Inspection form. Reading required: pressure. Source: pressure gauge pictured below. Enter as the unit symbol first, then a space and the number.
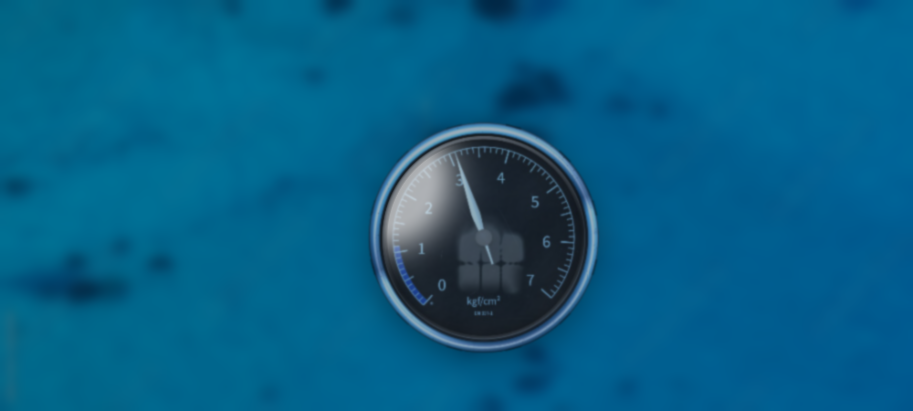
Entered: kg/cm² 3.1
